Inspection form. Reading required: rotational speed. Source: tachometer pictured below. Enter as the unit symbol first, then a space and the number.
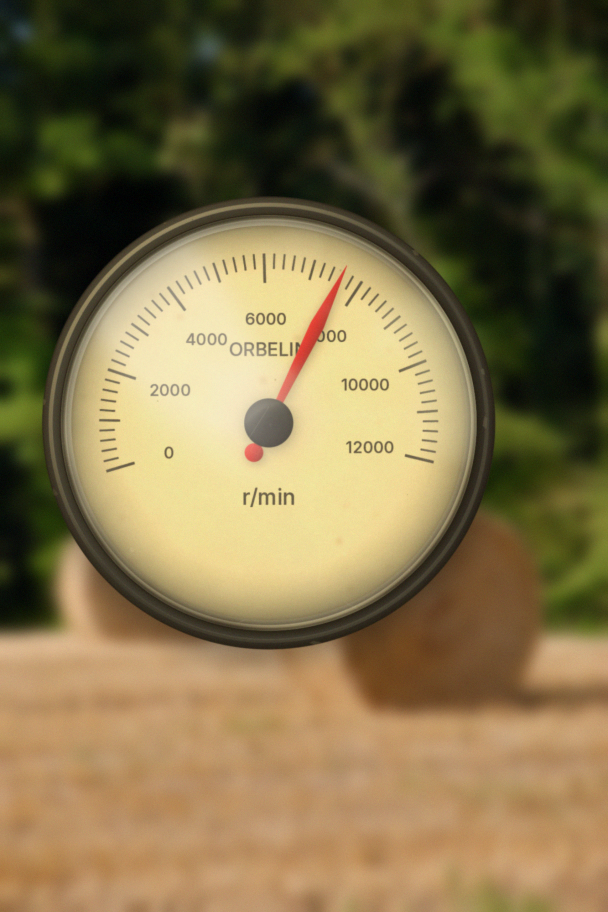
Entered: rpm 7600
